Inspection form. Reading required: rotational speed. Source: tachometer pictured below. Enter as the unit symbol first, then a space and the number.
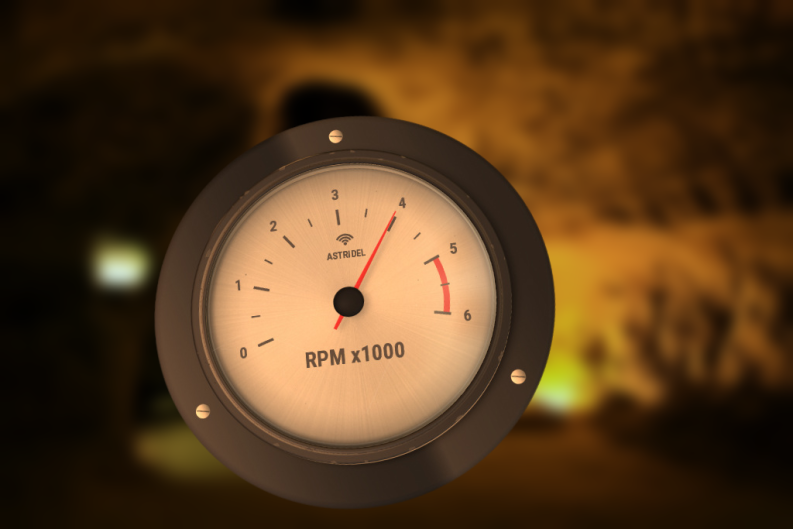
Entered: rpm 4000
